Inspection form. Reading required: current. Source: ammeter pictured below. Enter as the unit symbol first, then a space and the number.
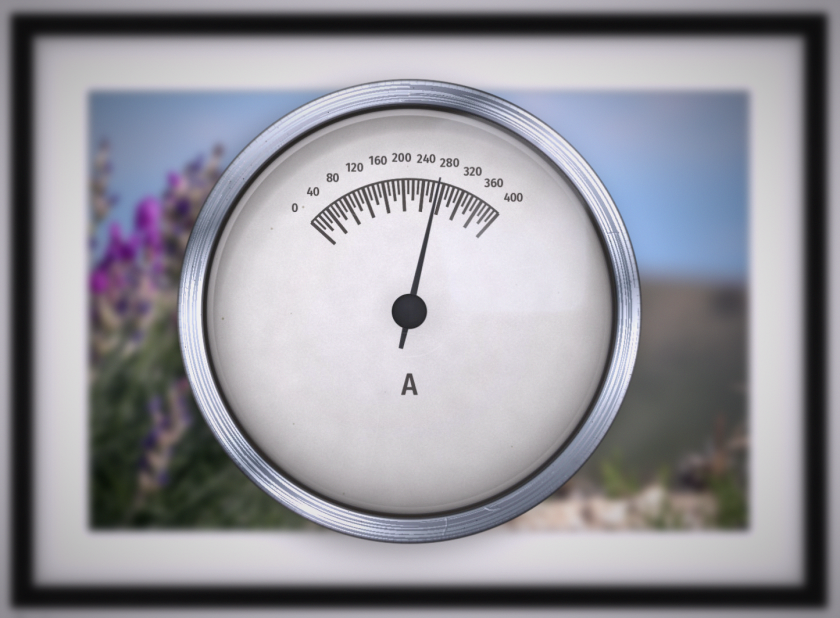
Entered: A 270
